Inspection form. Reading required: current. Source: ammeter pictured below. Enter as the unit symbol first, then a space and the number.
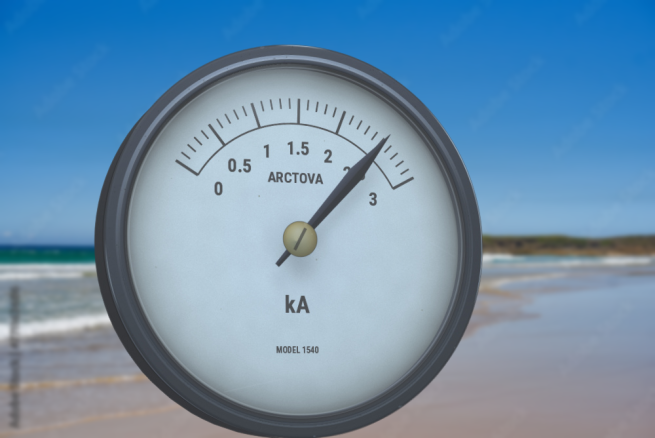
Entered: kA 2.5
